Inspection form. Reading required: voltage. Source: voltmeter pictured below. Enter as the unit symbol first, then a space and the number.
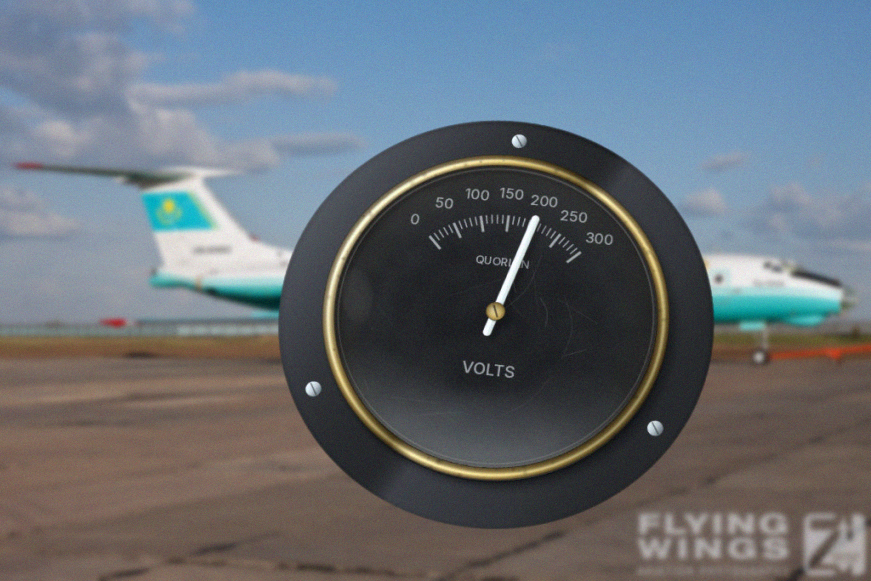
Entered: V 200
